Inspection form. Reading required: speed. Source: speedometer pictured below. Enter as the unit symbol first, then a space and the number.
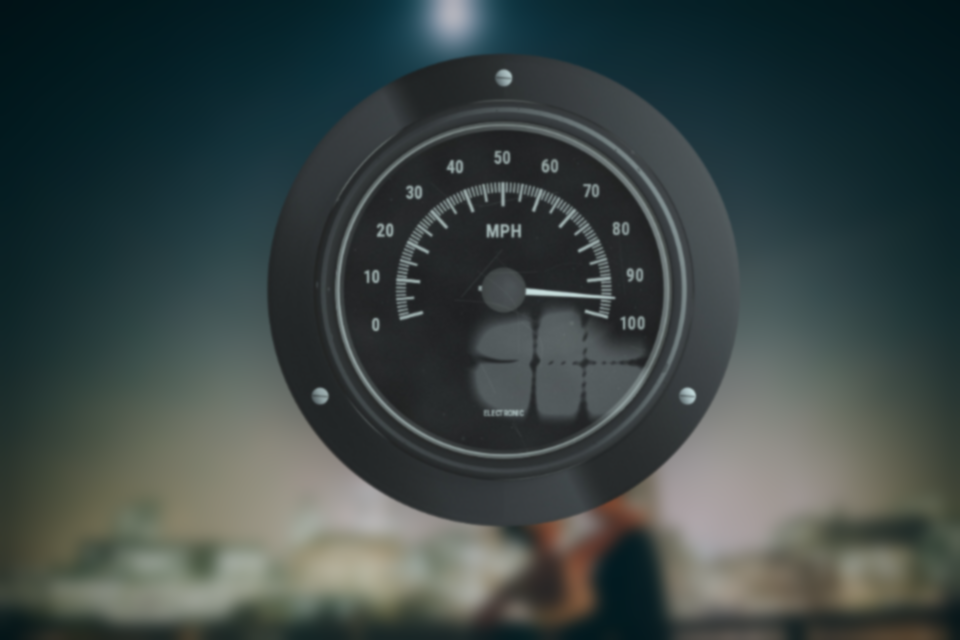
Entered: mph 95
